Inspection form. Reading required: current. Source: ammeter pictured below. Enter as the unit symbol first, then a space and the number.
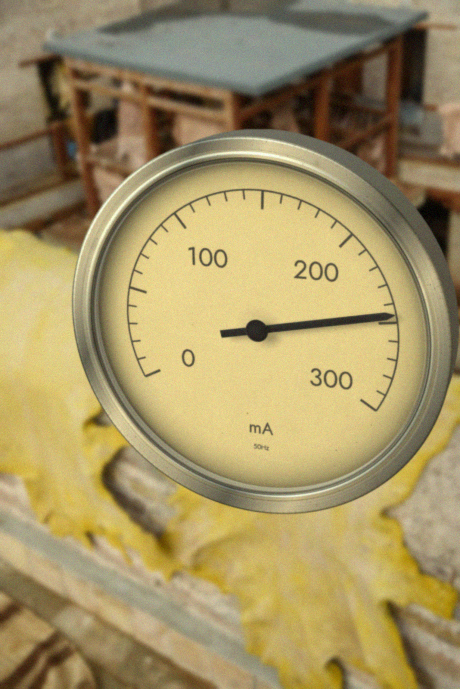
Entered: mA 245
